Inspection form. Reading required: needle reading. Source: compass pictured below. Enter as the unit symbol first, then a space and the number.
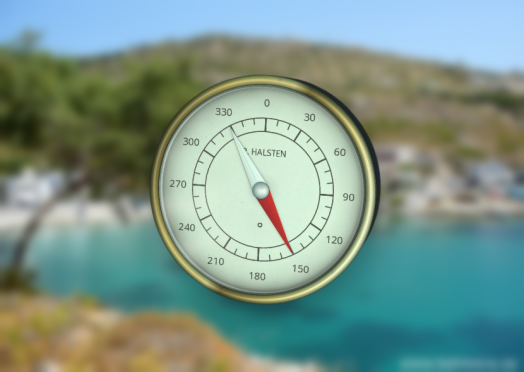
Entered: ° 150
